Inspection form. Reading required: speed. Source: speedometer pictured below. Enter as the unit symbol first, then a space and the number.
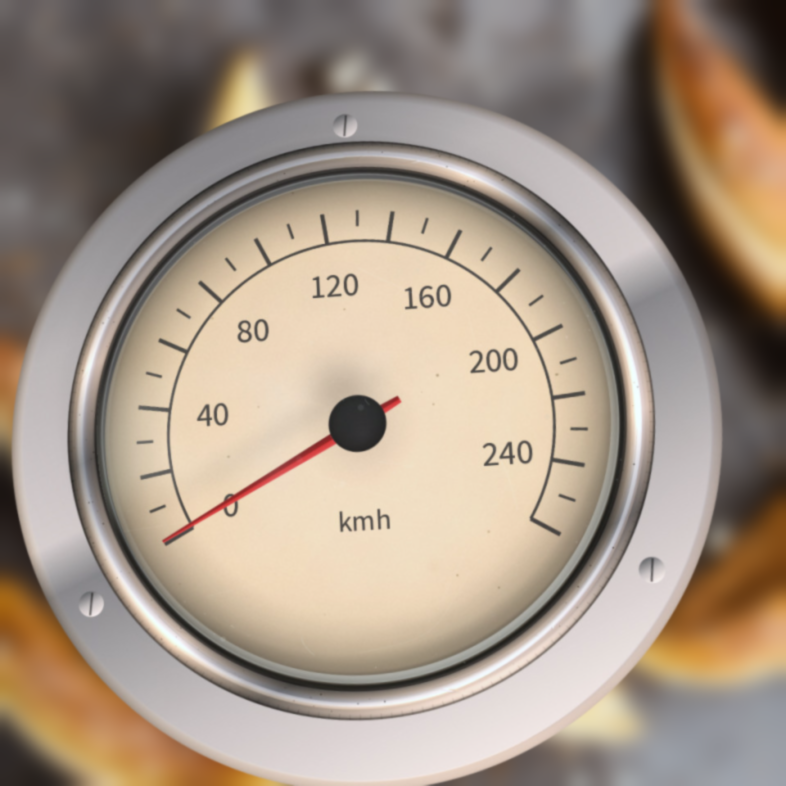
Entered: km/h 0
